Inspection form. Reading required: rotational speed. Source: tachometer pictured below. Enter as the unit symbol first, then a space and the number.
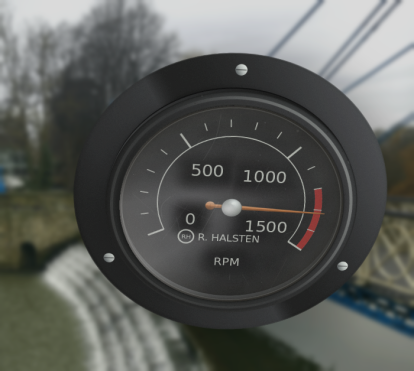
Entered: rpm 1300
